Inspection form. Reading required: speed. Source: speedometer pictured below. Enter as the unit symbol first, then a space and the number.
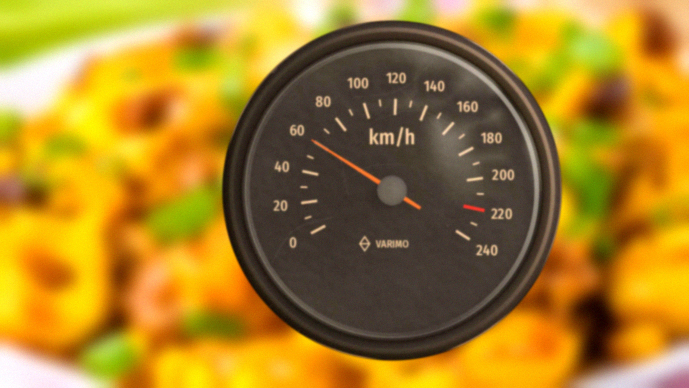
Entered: km/h 60
